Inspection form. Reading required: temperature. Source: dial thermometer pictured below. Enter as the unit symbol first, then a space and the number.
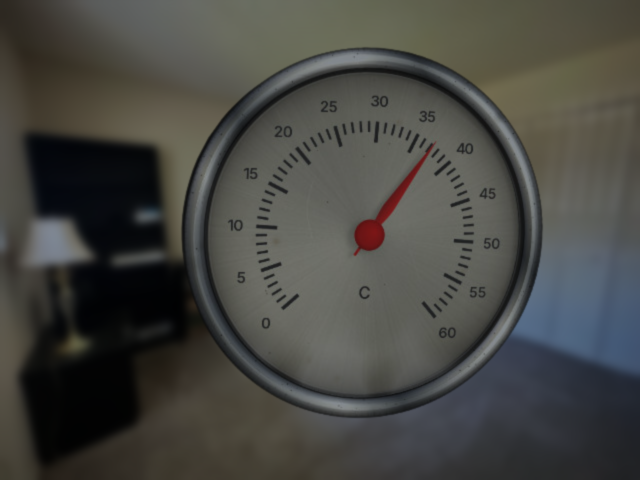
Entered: °C 37
